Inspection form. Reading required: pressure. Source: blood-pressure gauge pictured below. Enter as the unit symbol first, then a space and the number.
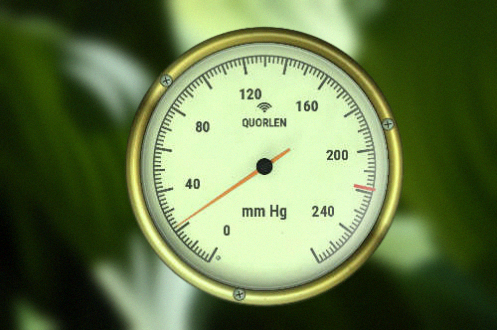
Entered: mmHg 22
